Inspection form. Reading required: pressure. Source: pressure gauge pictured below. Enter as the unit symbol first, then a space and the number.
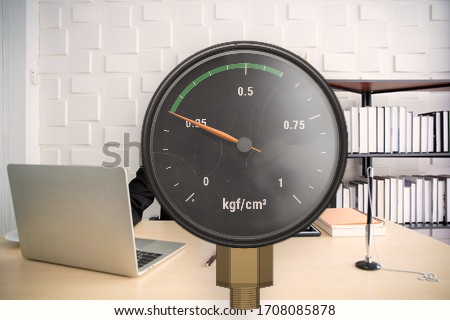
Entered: kg/cm² 0.25
